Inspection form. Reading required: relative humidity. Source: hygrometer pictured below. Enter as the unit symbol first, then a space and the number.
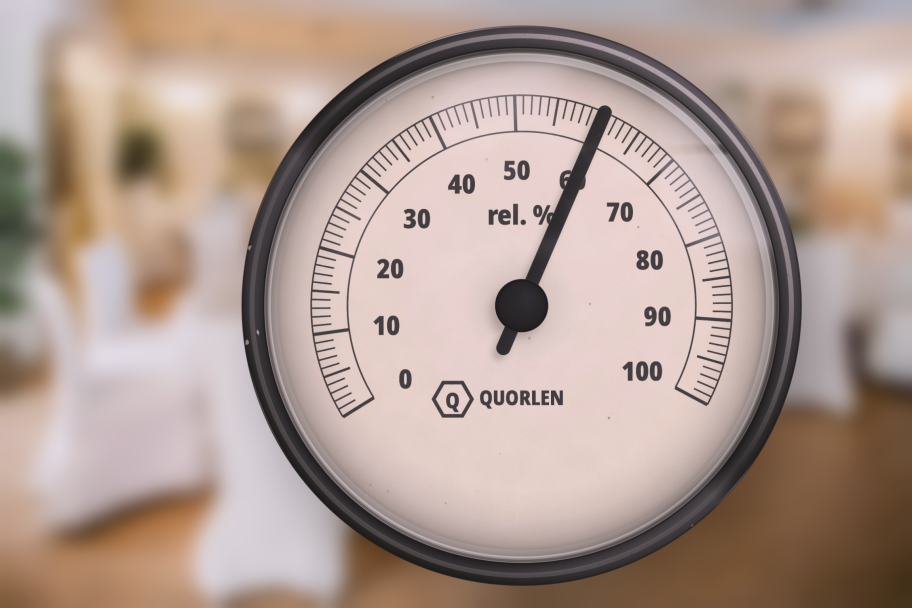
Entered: % 60.5
